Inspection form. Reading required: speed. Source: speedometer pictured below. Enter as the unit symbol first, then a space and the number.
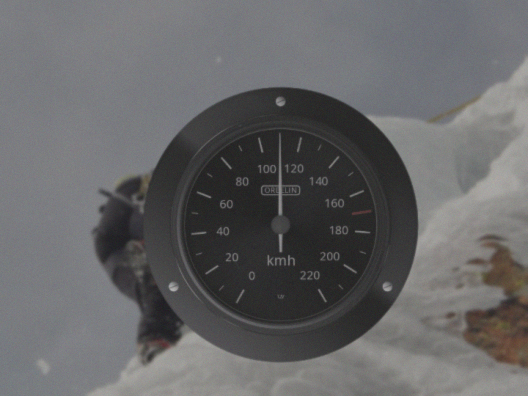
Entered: km/h 110
